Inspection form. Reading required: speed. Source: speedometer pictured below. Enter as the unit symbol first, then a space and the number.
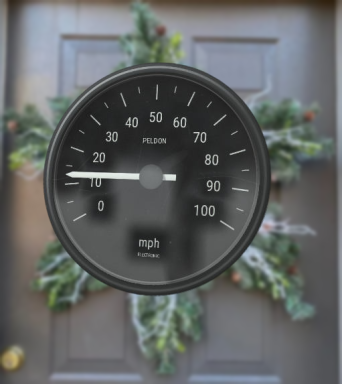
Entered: mph 12.5
